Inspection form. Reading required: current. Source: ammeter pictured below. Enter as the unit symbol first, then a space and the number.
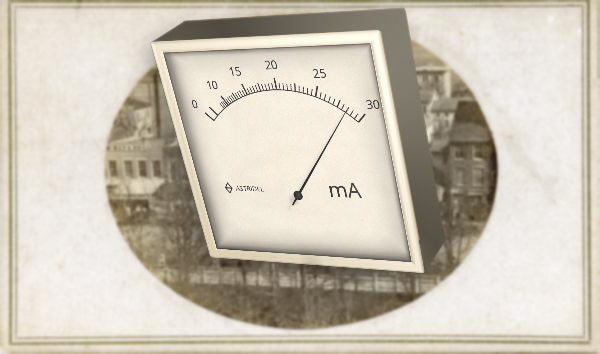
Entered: mA 28.5
